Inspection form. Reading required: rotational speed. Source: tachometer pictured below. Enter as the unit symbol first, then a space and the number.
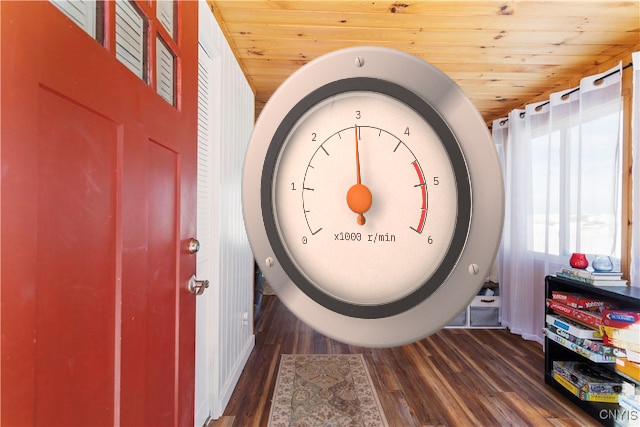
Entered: rpm 3000
